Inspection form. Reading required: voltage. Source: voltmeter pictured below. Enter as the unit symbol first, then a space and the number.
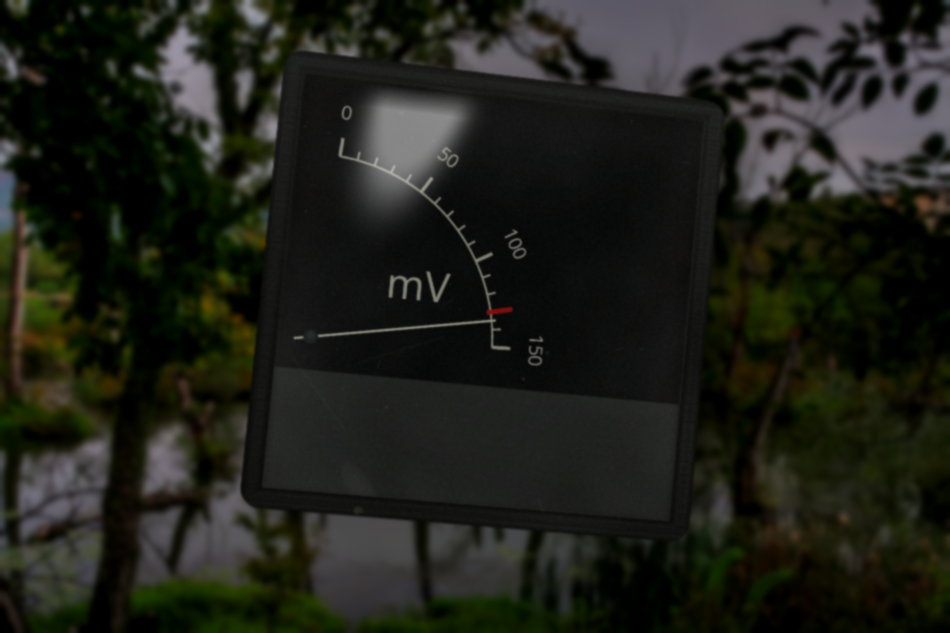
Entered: mV 135
